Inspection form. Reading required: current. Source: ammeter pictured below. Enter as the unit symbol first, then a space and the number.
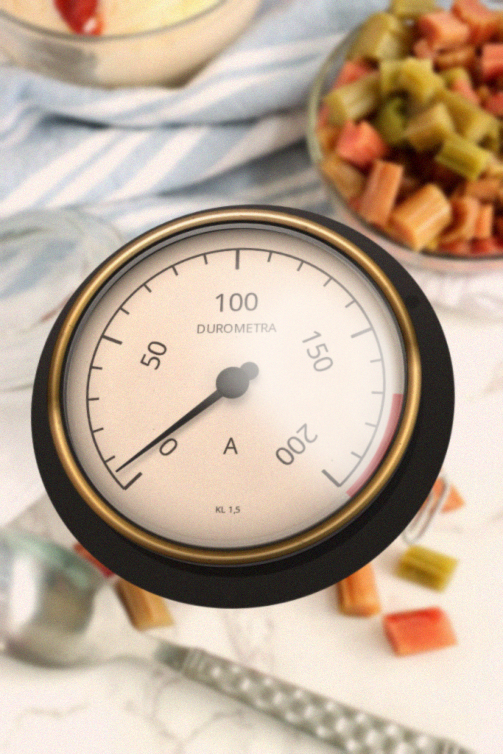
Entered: A 5
